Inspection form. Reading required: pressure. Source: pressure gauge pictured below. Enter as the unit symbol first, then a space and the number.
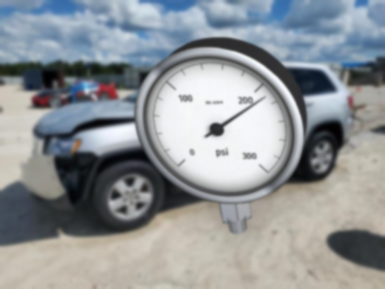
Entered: psi 210
